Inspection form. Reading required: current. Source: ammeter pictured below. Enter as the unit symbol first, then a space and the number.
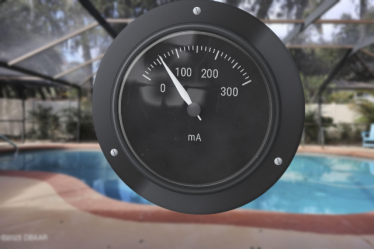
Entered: mA 60
